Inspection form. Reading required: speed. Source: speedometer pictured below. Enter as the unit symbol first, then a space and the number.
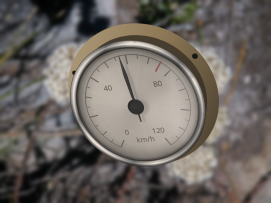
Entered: km/h 57.5
